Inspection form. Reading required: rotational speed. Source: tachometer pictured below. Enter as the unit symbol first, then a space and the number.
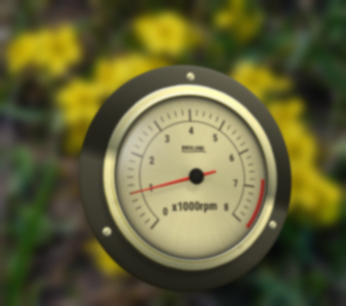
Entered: rpm 1000
